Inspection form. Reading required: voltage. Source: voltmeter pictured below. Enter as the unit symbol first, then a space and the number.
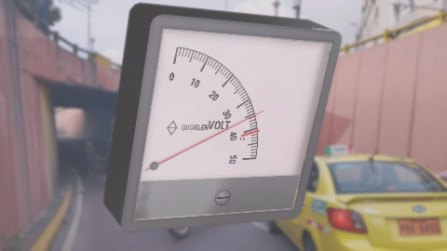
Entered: V 35
